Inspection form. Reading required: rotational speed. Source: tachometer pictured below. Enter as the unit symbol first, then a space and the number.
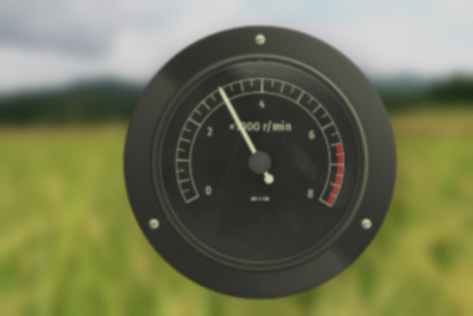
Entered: rpm 3000
